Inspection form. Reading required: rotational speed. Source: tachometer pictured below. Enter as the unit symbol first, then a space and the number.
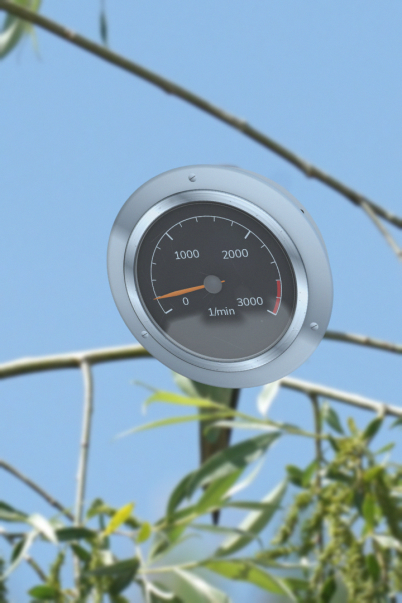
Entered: rpm 200
